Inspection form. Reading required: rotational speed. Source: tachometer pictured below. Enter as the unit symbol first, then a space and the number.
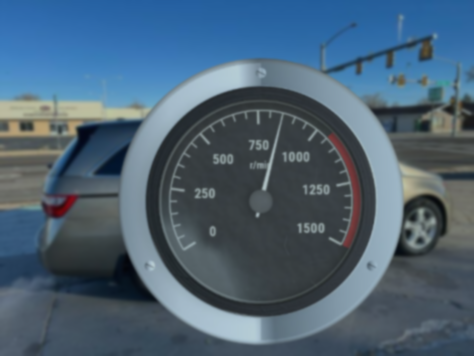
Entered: rpm 850
